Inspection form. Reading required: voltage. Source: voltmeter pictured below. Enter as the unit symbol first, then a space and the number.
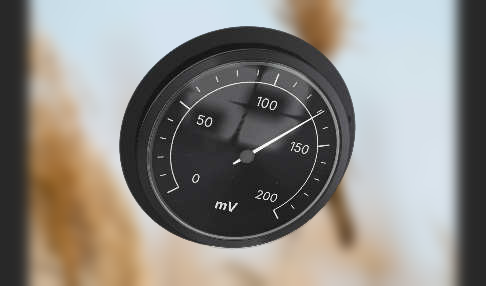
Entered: mV 130
